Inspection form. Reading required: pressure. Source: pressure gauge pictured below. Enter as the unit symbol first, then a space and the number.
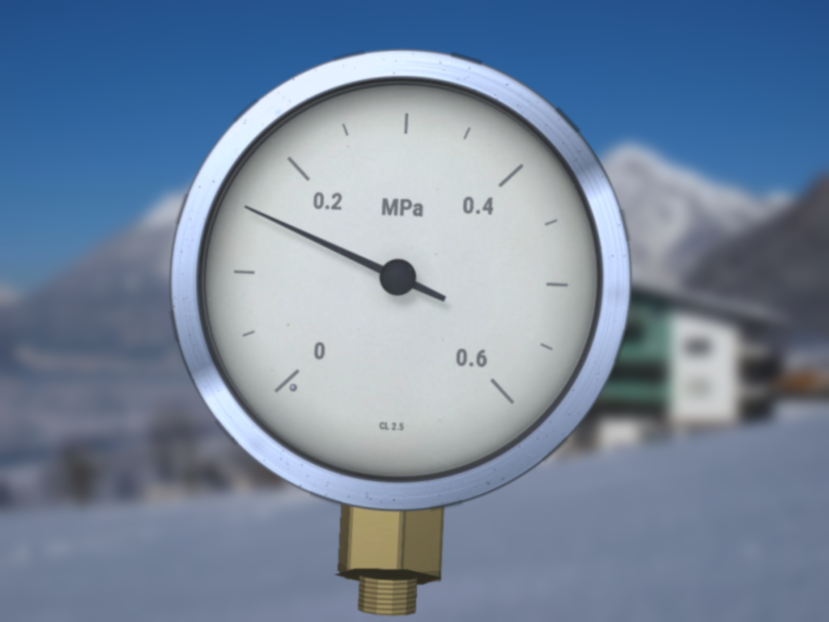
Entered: MPa 0.15
